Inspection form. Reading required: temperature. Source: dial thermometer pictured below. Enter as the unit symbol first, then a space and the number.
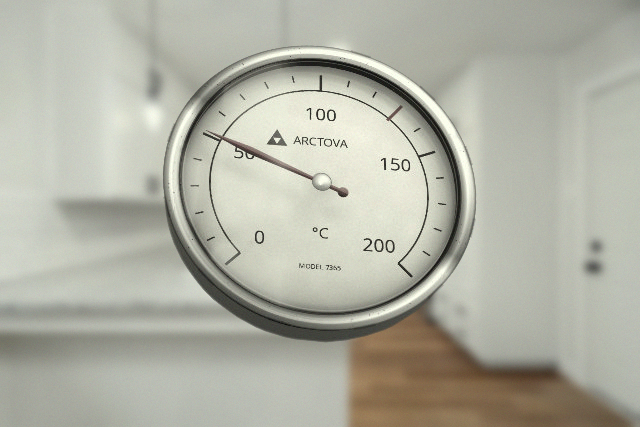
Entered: °C 50
